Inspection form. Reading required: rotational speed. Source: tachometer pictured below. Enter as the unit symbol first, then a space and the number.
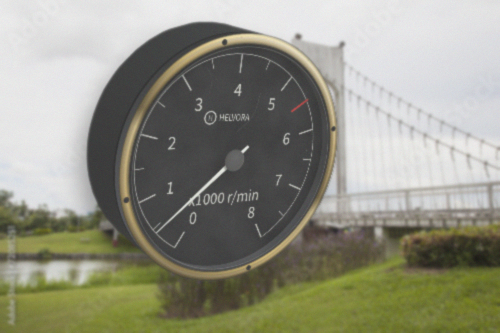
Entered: rpm 500
